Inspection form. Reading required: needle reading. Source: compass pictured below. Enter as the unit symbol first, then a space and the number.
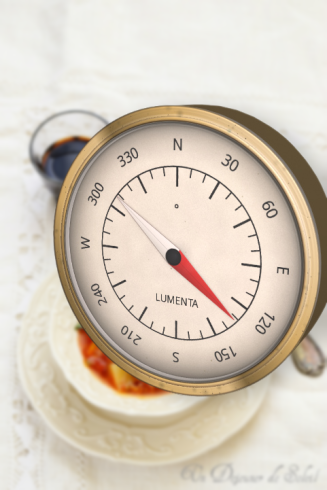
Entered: ° 130
